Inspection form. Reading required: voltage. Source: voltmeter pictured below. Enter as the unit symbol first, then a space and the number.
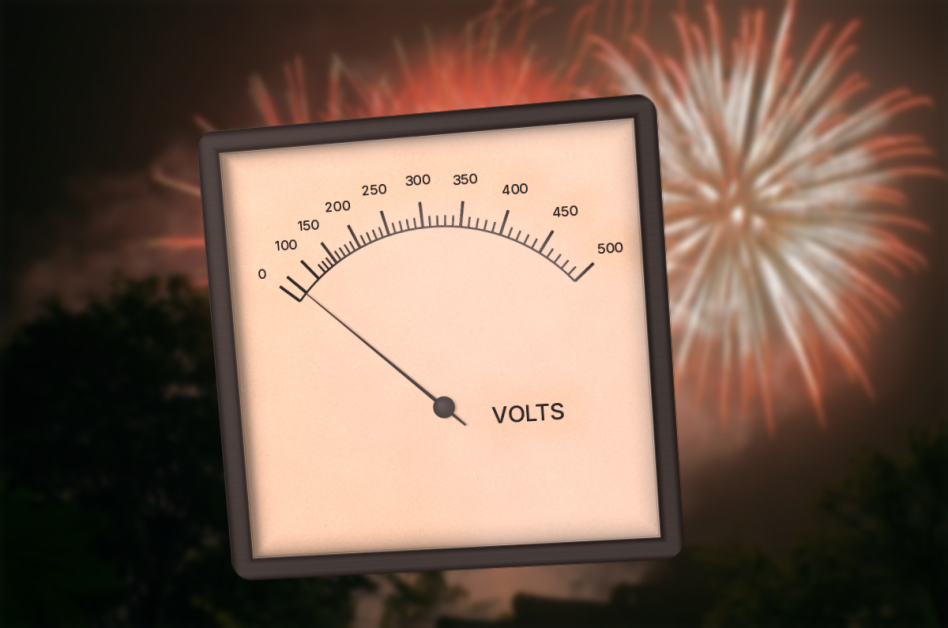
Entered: V 50
